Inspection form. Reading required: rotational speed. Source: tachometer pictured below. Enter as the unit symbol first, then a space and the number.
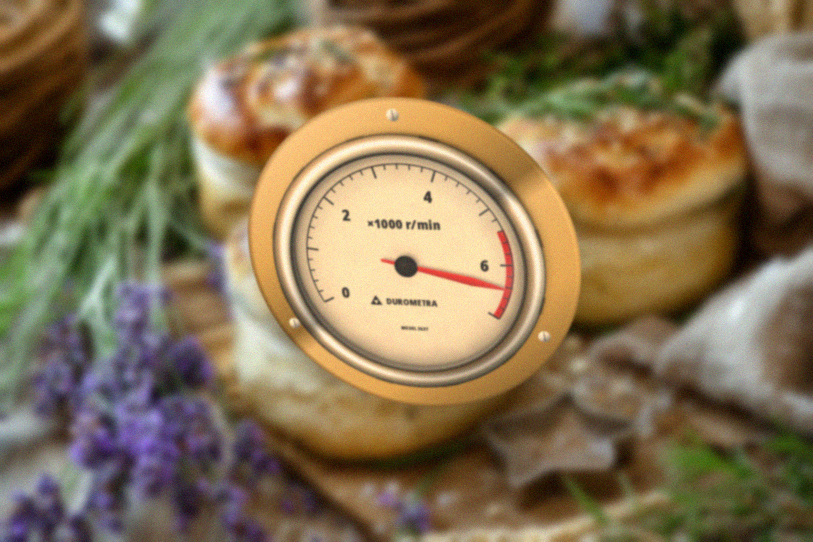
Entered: rpm 6400
